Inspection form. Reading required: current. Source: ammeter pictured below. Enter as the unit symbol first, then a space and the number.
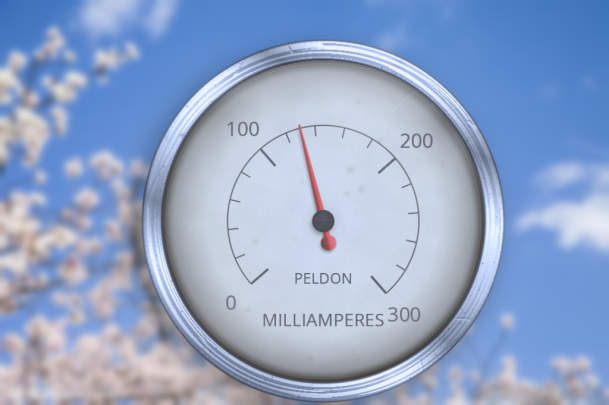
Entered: mA 130
